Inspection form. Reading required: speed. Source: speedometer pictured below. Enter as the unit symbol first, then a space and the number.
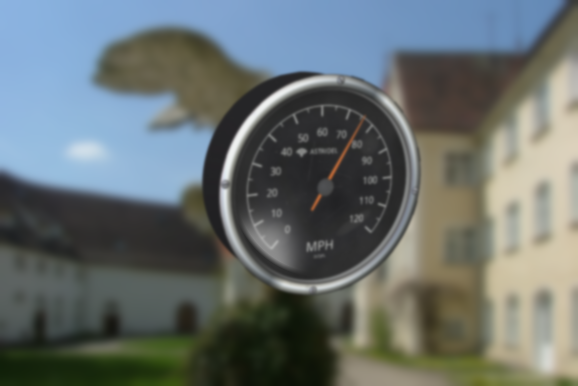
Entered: mph 75
